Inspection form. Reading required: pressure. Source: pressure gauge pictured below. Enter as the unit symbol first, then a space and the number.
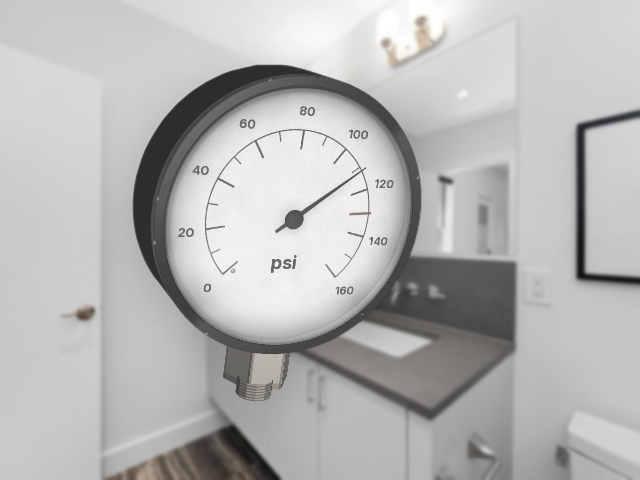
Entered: psi 110
